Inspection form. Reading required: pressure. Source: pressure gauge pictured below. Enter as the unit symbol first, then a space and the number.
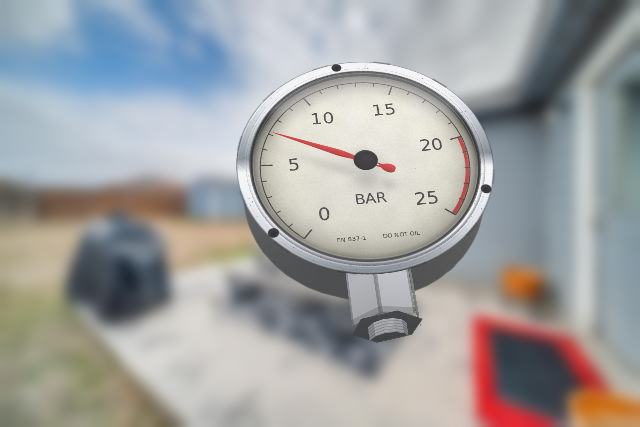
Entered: bar 7
